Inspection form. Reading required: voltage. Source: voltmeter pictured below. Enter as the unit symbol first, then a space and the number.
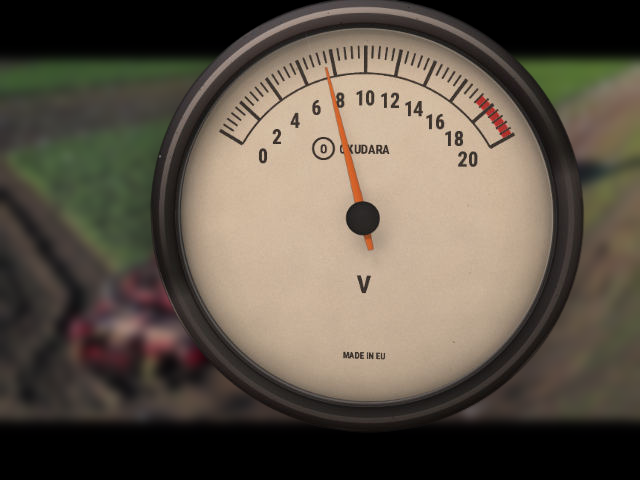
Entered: V 7.6
